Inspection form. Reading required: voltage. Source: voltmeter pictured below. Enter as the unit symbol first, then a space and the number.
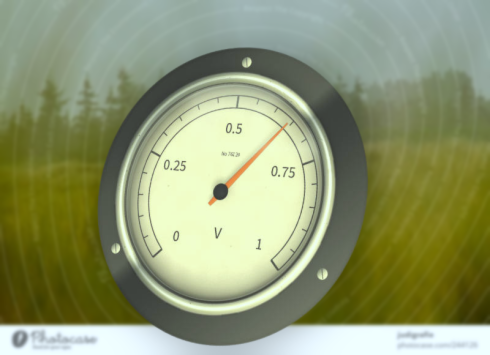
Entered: V 0.65
